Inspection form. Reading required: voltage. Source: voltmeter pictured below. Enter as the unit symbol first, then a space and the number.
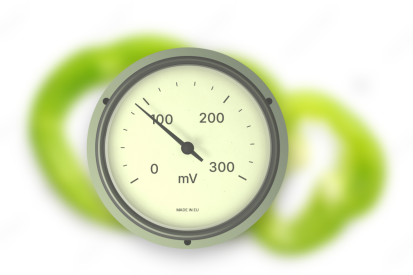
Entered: mV 90
